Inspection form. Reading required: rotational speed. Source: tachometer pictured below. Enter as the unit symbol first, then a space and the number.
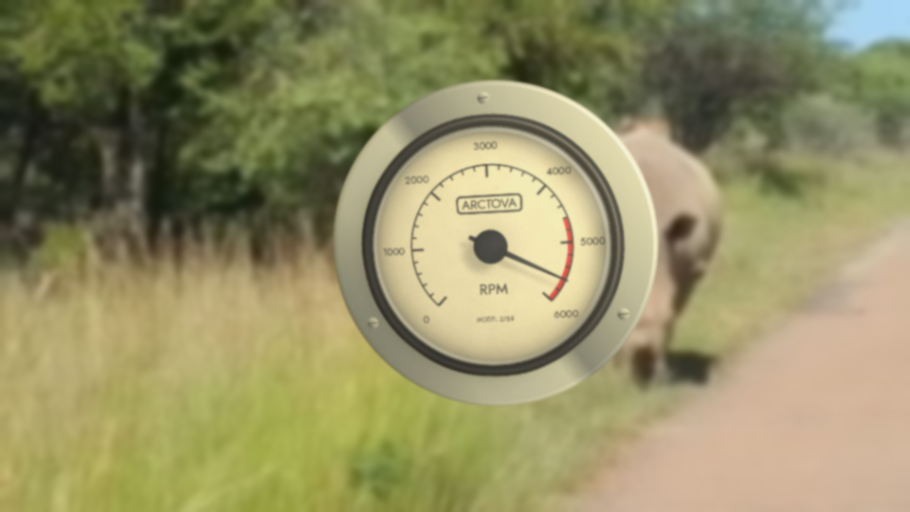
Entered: rpm 5600
